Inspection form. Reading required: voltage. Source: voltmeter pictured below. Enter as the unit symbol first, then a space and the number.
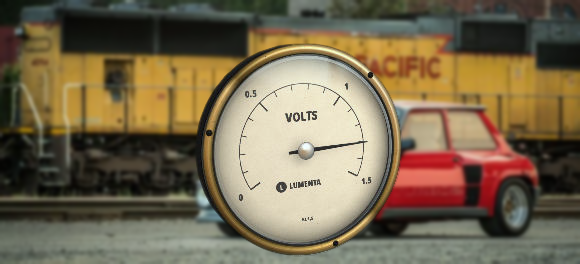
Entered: V 1.3
